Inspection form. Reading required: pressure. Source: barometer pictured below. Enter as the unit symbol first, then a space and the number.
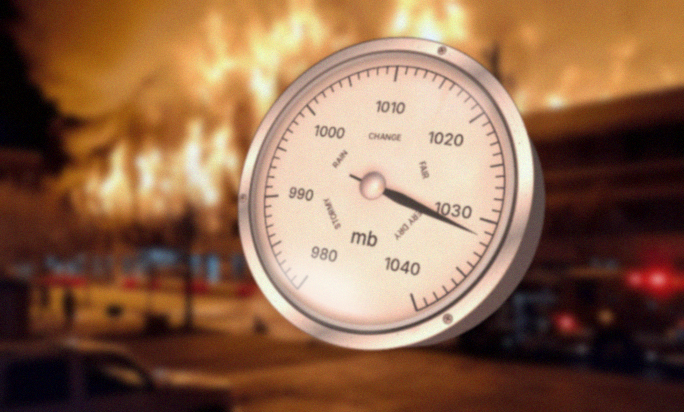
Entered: mbar 1031.5
